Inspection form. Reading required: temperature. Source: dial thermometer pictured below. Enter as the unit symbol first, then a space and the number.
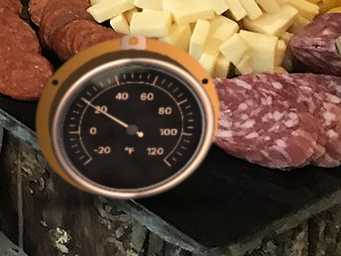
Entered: °F 20
